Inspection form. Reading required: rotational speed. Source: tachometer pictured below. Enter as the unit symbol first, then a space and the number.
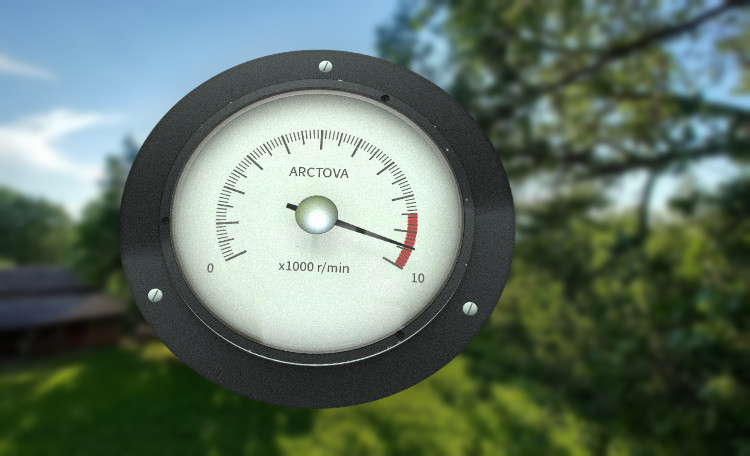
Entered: rpm 9500
